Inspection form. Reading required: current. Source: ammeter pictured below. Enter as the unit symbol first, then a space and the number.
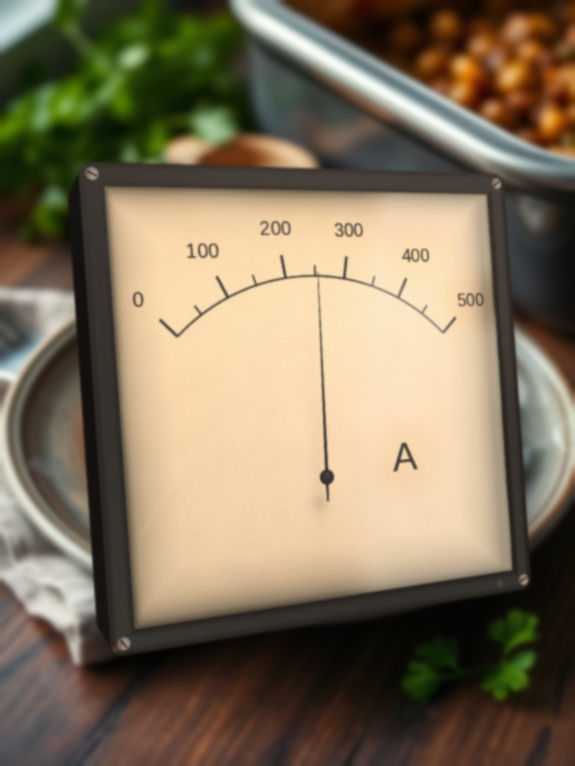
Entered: A 250
